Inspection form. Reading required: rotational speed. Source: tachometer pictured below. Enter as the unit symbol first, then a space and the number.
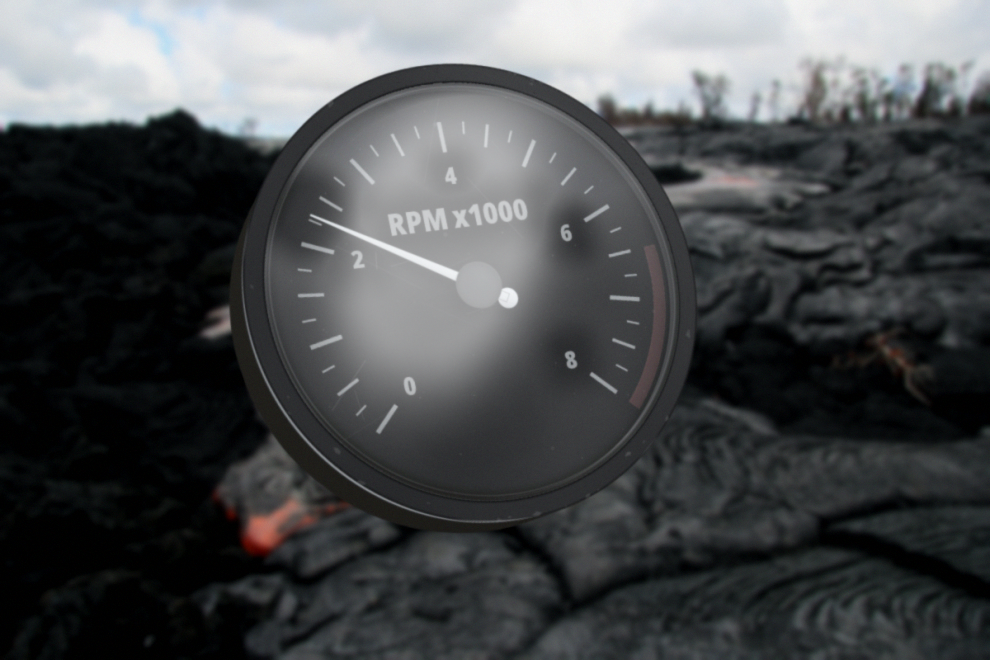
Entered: rpm 2250
